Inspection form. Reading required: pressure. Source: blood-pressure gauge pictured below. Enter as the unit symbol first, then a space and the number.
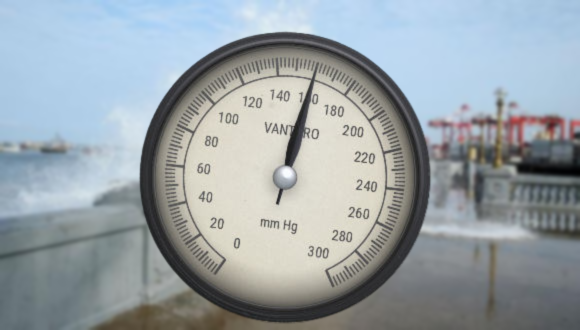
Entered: mmHg 160
